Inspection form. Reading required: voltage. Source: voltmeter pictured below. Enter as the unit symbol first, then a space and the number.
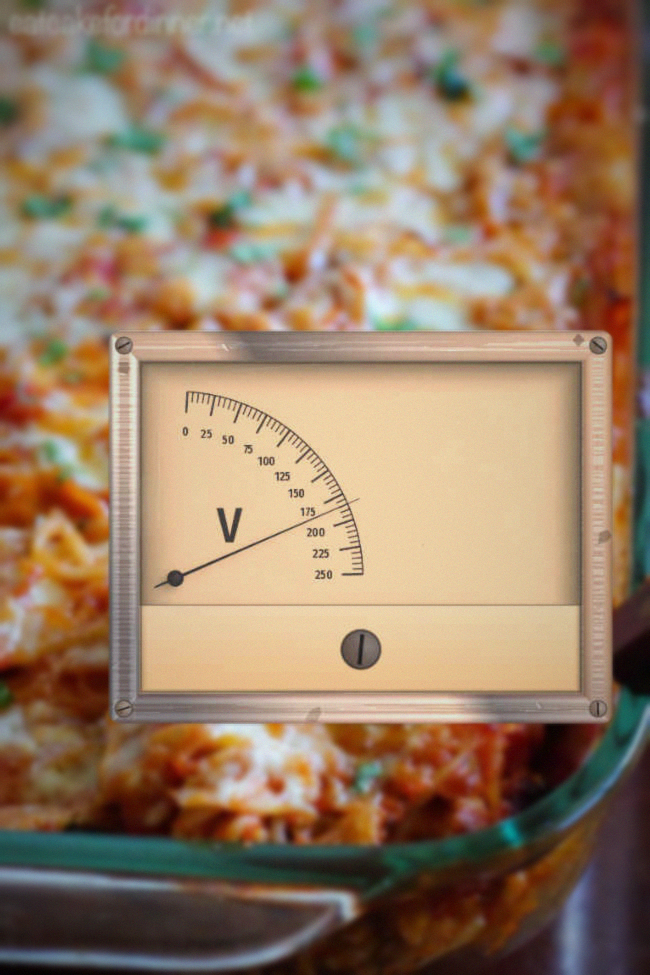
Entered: V 185
